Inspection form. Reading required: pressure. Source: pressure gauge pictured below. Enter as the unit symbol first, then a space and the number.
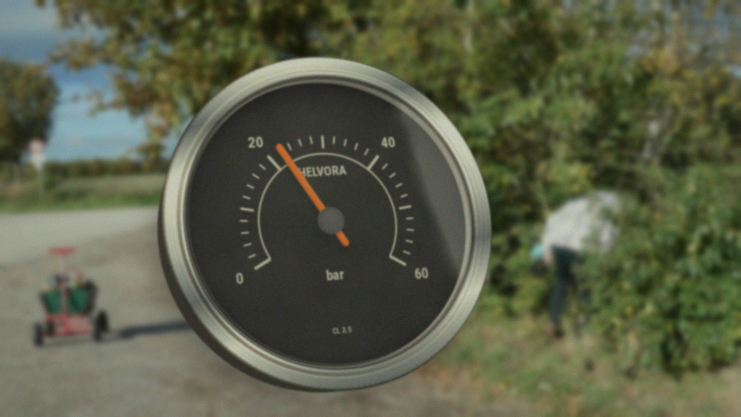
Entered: bar 22
